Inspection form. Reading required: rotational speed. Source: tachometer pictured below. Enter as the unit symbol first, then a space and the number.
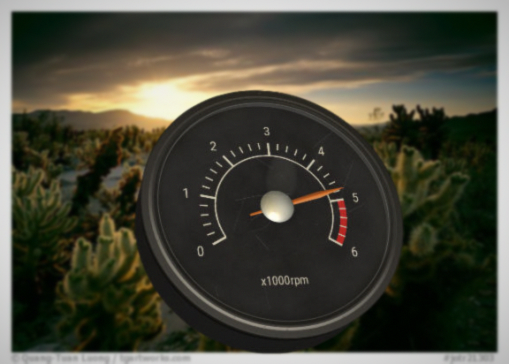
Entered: rpm 4800
